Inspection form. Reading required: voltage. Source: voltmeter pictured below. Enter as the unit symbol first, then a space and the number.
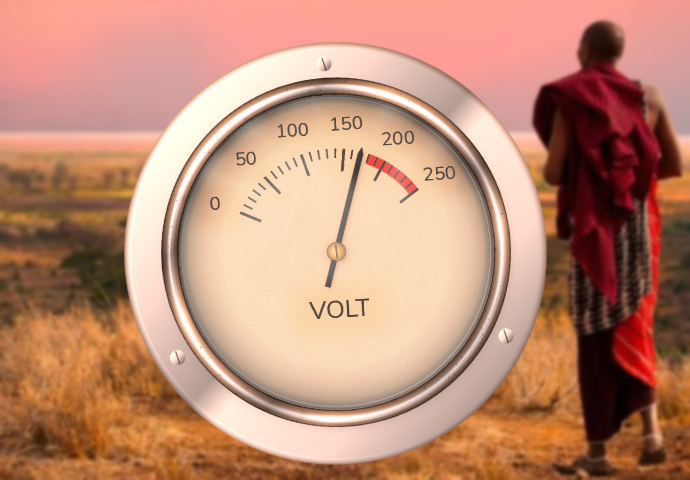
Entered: V 170
